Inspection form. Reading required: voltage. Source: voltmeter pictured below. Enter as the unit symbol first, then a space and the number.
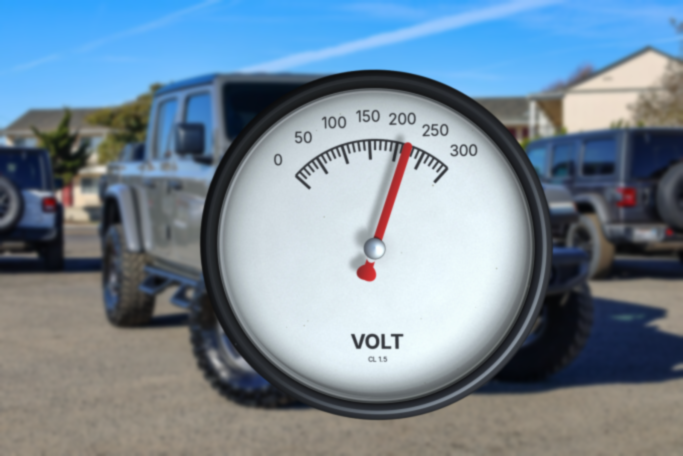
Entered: V 220
